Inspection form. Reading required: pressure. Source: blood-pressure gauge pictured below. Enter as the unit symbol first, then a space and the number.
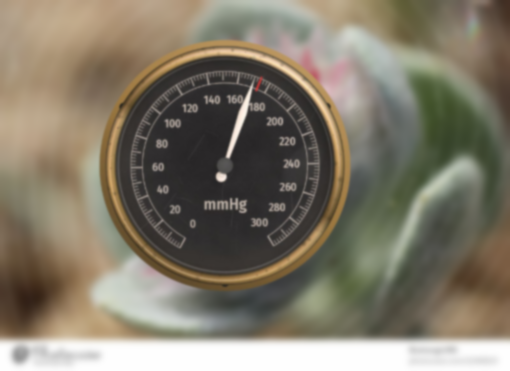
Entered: mmHg 170
